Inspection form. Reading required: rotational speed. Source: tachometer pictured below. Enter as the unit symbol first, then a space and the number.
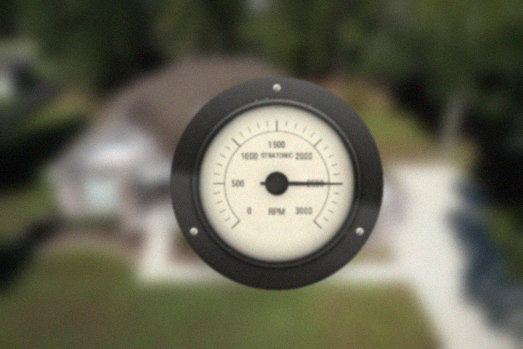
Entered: rpm 2500
